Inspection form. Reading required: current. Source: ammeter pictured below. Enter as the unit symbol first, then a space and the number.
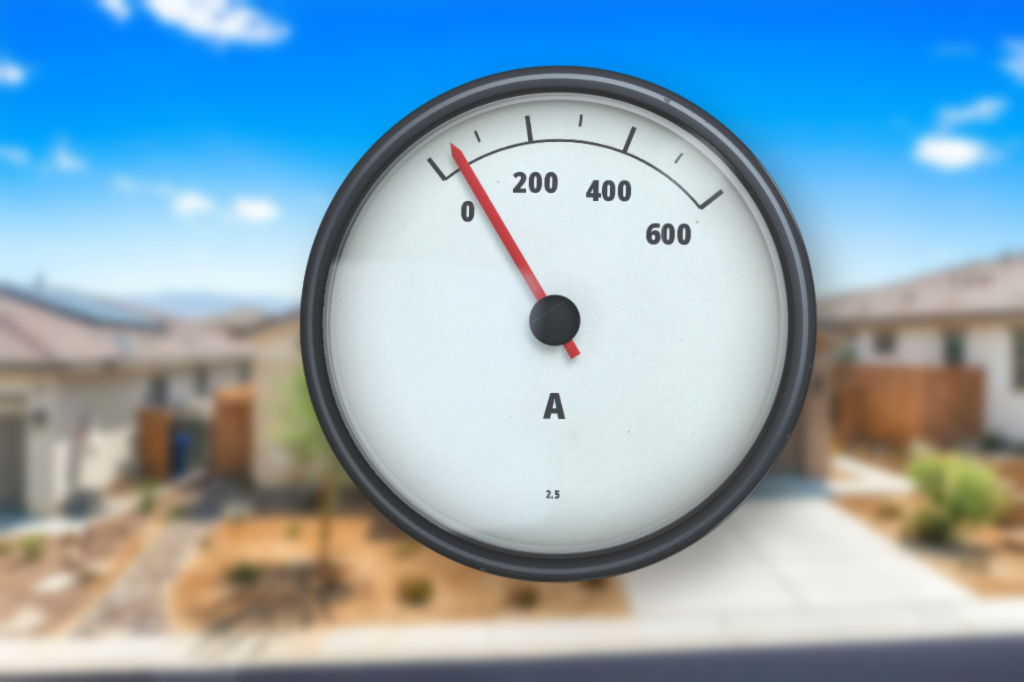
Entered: A 50
